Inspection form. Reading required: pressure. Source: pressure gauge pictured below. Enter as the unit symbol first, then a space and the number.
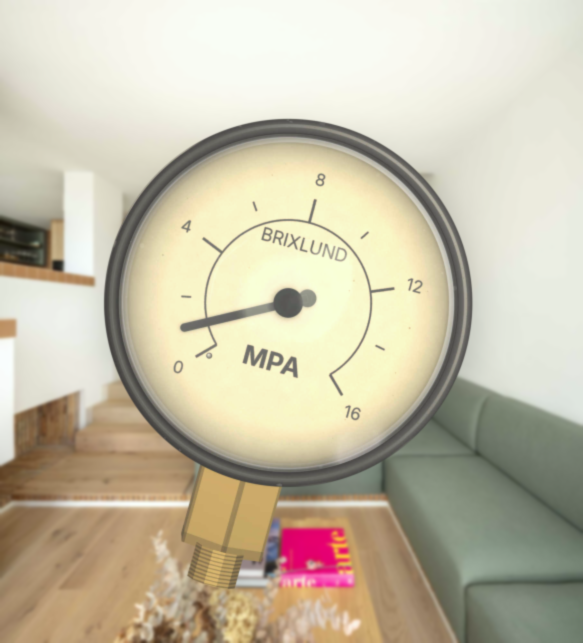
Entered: MPa 1
